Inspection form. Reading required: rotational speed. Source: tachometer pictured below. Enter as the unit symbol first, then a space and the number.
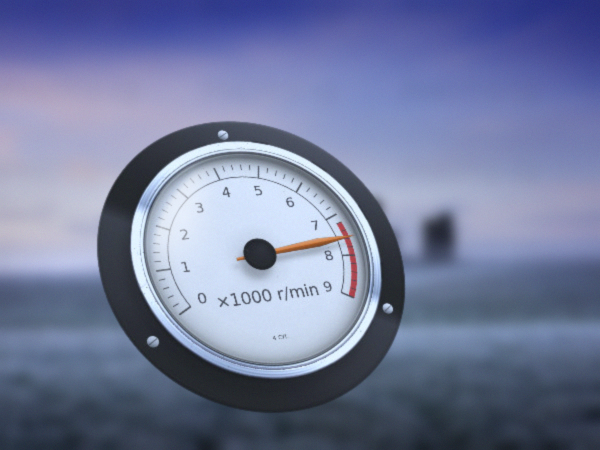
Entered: rpm 7600
